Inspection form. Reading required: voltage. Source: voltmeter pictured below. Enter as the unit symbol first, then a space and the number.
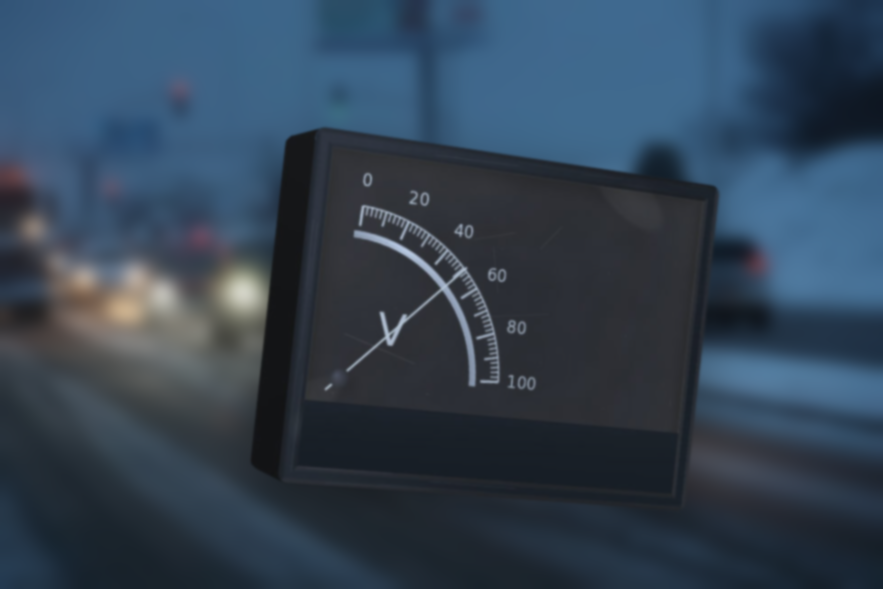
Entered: V 50
